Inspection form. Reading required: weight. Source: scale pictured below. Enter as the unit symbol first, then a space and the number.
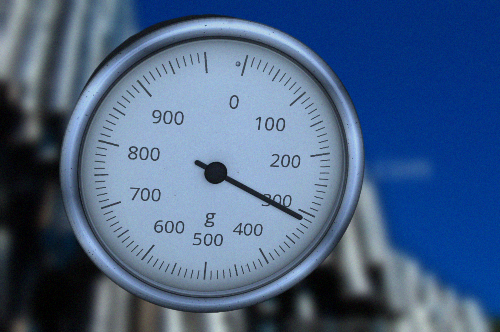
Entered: g 310
